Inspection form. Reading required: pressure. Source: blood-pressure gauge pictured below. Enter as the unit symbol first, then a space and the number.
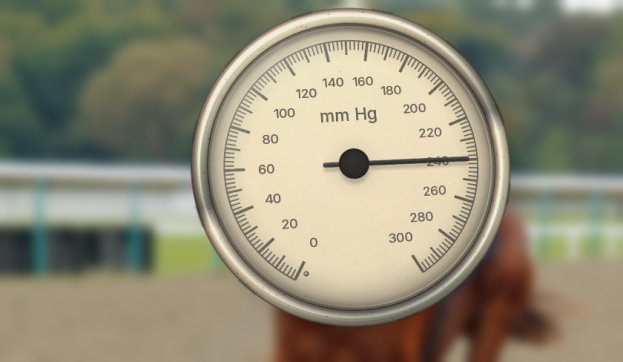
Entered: mmHg 240
